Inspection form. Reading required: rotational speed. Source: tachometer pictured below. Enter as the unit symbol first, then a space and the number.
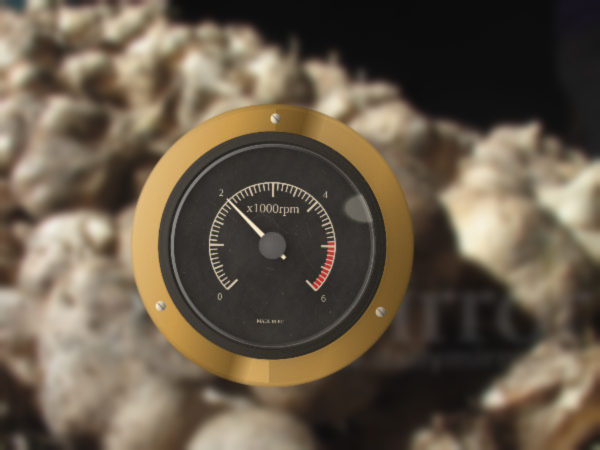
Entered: rpm 2000
